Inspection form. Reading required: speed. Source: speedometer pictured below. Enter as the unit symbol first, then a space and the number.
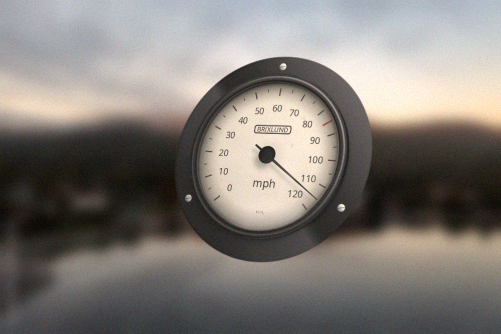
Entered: mph 115
